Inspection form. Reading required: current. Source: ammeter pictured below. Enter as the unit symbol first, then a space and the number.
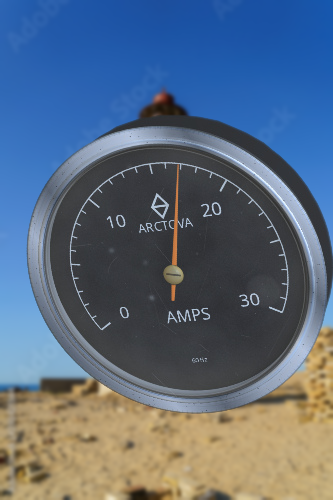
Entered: A 17
